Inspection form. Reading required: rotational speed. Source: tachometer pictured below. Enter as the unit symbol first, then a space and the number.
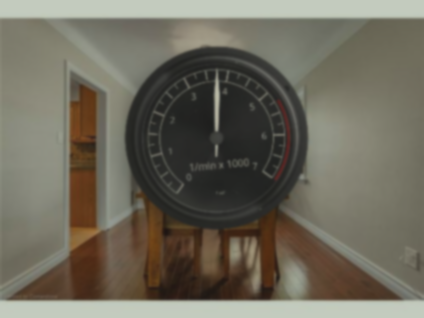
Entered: rpm 3750
